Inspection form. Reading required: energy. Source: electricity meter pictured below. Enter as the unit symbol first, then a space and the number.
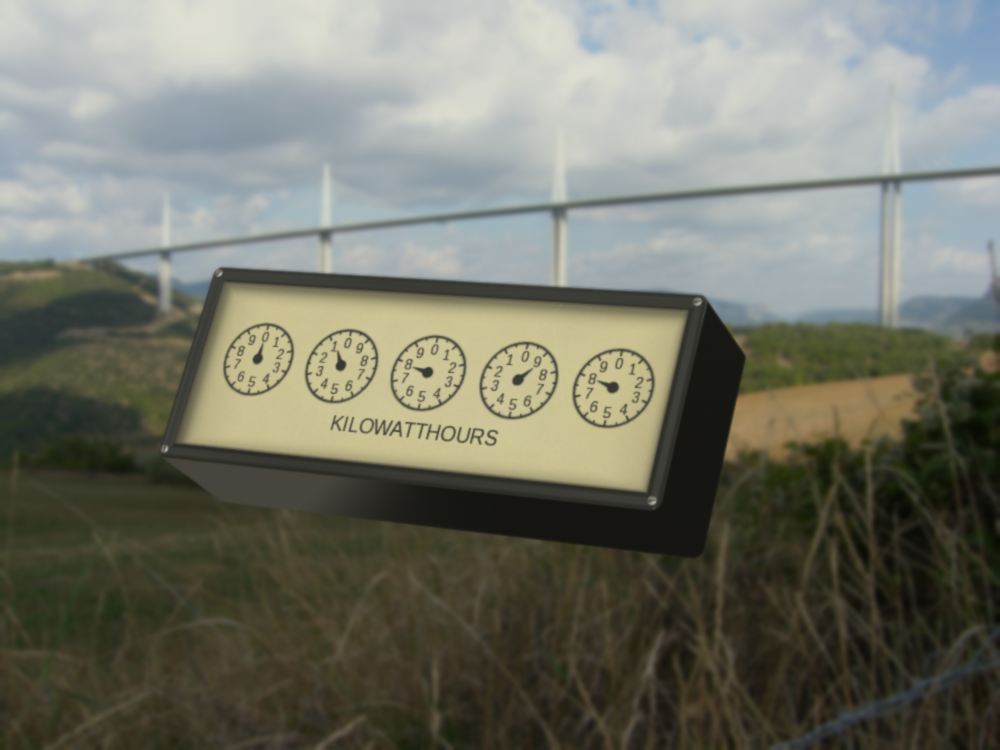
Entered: kWh 788
